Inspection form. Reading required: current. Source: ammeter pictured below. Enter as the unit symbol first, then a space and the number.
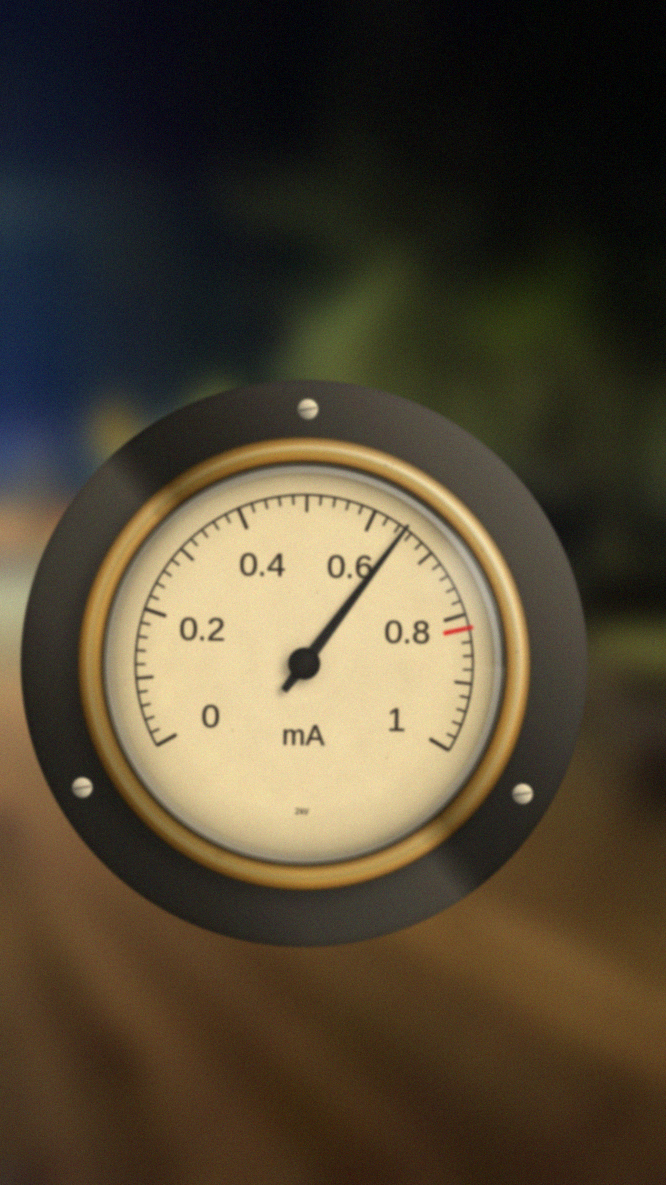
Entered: mA 0.65
